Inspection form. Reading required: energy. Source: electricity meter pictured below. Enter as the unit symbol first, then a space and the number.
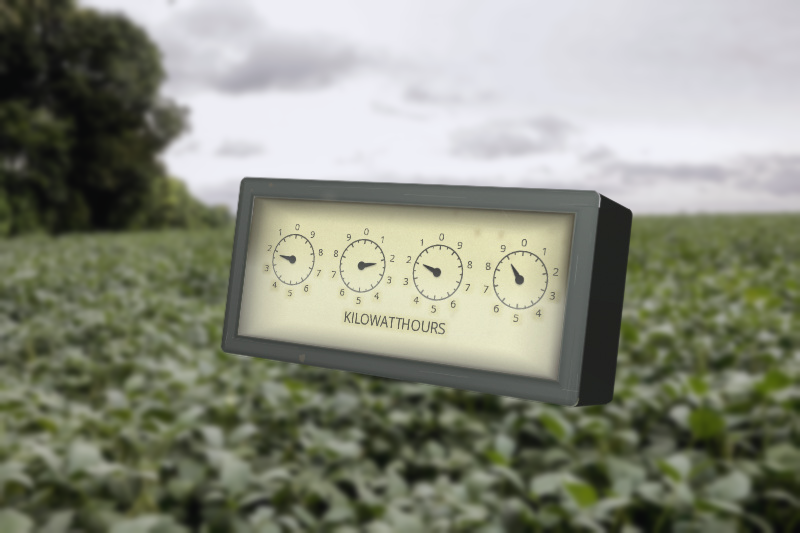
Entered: kWh 2219
